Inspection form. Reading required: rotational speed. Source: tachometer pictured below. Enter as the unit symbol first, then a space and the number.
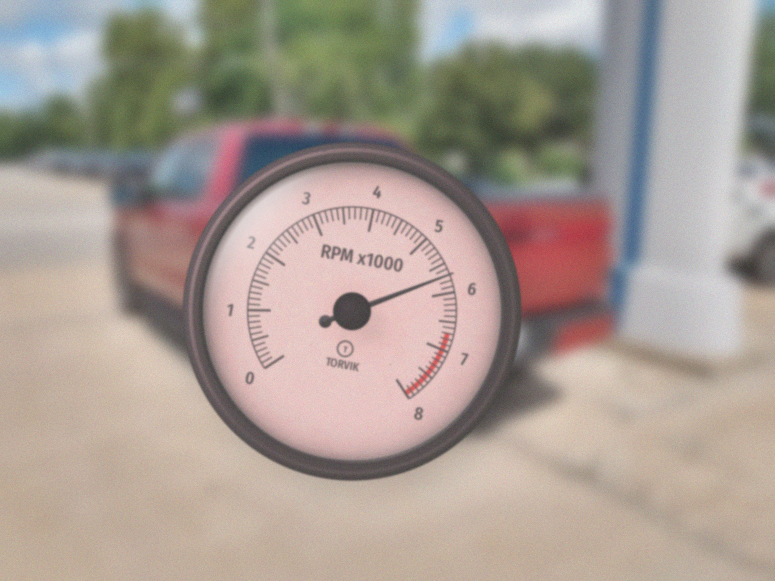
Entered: rpm 5700
